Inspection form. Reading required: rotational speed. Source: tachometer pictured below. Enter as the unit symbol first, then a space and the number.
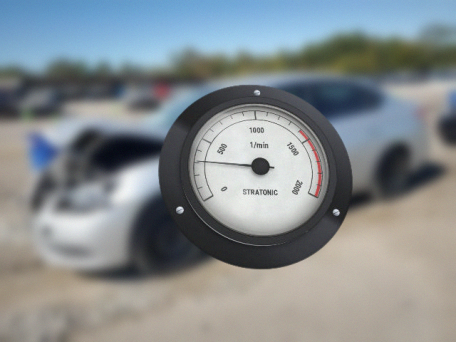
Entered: rpm 300
